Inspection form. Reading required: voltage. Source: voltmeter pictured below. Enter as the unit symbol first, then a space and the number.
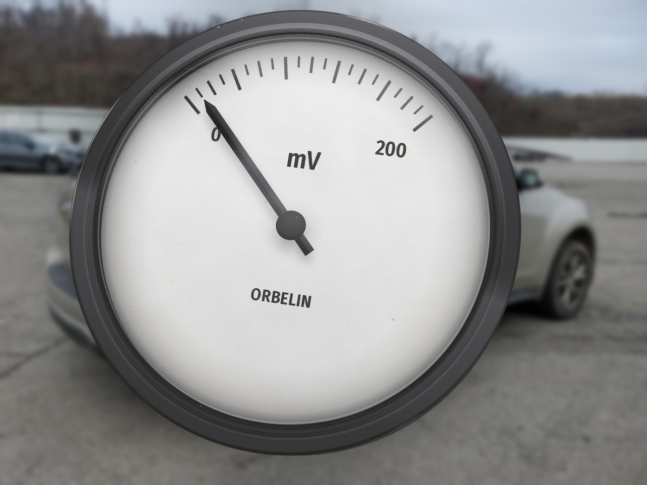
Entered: mV 10
